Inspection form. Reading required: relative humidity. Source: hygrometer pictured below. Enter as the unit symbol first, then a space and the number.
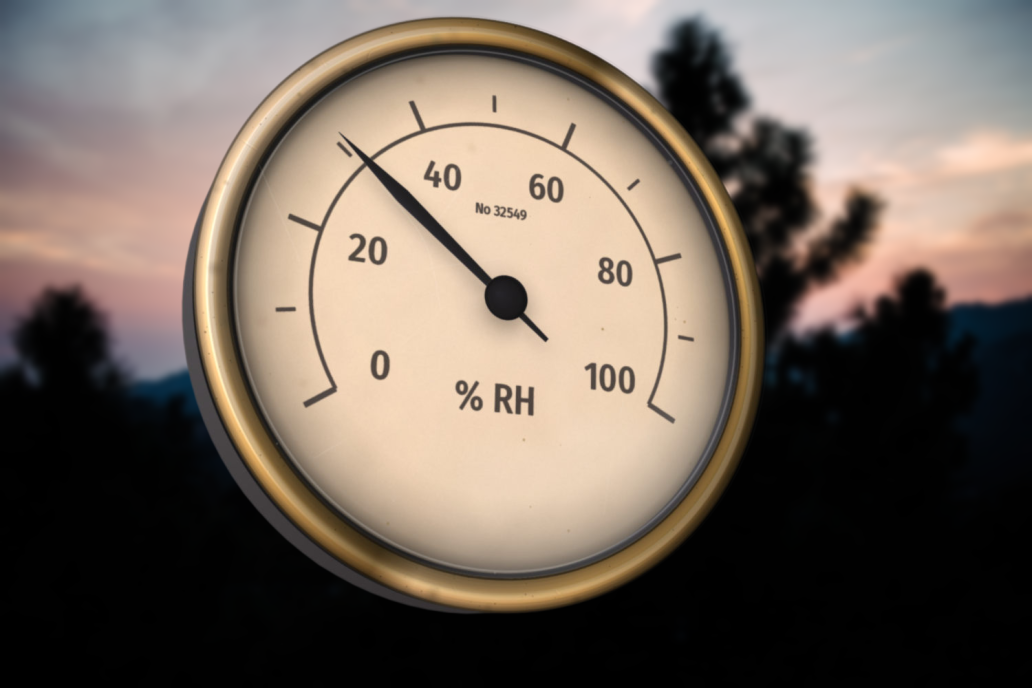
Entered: % 30
